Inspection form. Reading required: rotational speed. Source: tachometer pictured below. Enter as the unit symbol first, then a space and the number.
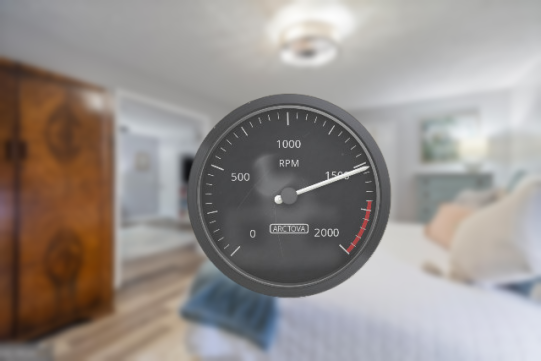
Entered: rpm 1525
